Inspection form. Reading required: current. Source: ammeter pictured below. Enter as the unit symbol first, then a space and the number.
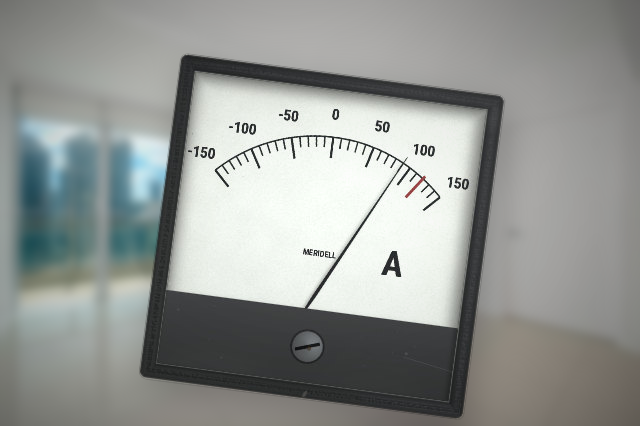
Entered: A 90
